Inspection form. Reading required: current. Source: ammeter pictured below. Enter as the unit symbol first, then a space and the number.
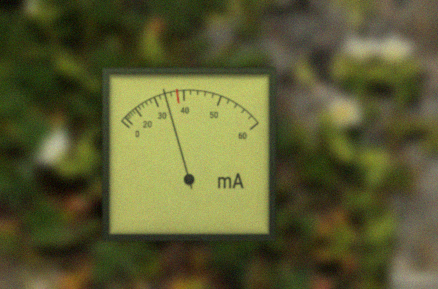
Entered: mA 34
